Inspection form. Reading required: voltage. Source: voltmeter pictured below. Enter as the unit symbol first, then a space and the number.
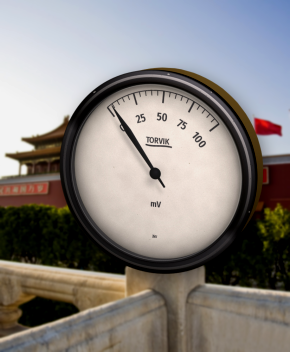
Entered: mV 5
